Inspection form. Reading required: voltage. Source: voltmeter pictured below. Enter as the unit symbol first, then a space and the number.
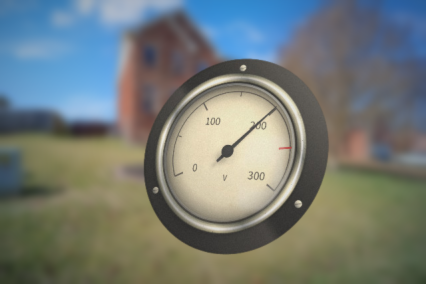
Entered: V 200
